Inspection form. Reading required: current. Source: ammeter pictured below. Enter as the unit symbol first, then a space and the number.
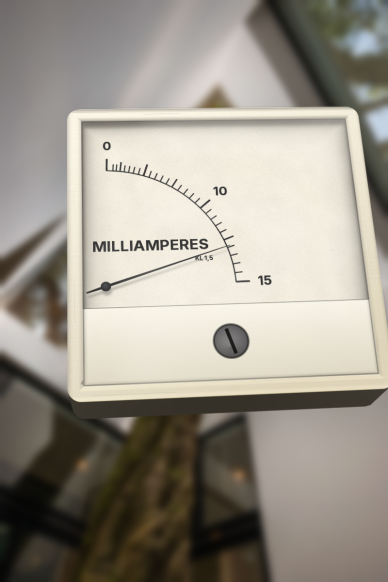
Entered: mA 13
